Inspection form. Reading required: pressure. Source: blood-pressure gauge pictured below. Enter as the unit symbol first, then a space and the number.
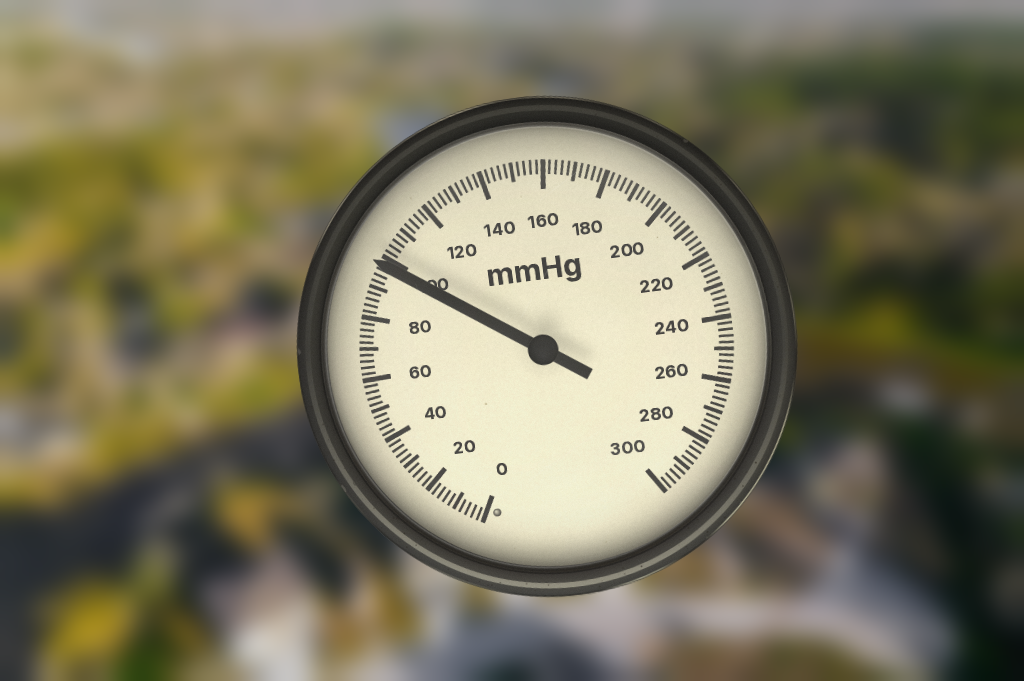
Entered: mmHg 98
